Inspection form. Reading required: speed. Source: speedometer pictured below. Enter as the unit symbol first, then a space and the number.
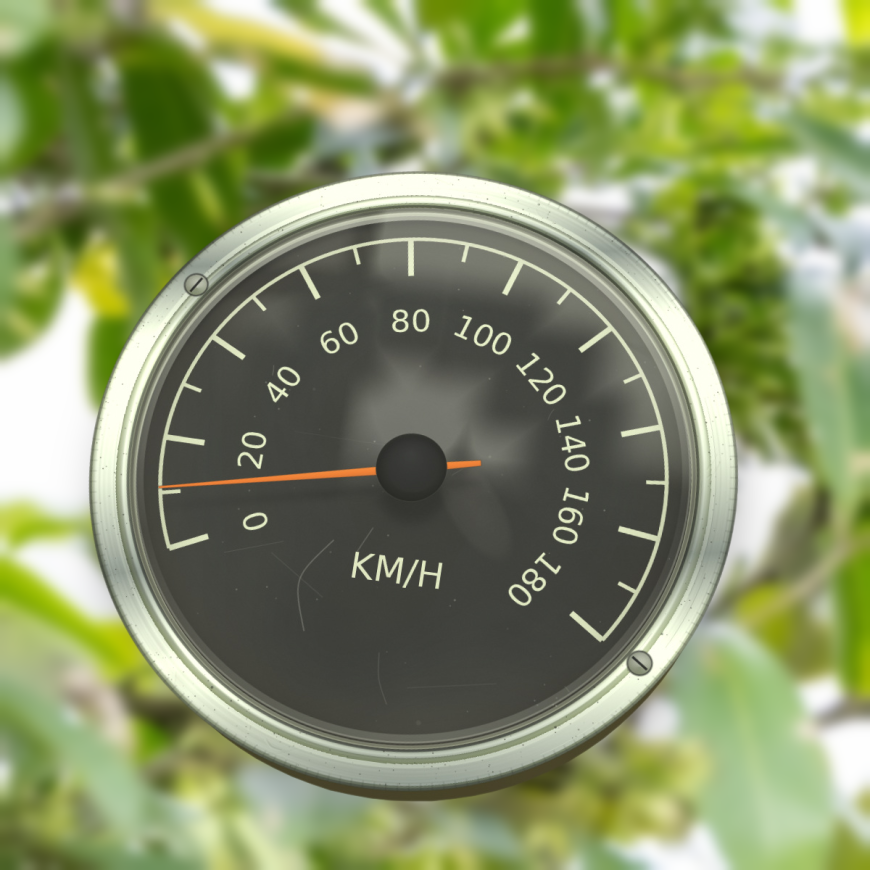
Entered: km/h 10
